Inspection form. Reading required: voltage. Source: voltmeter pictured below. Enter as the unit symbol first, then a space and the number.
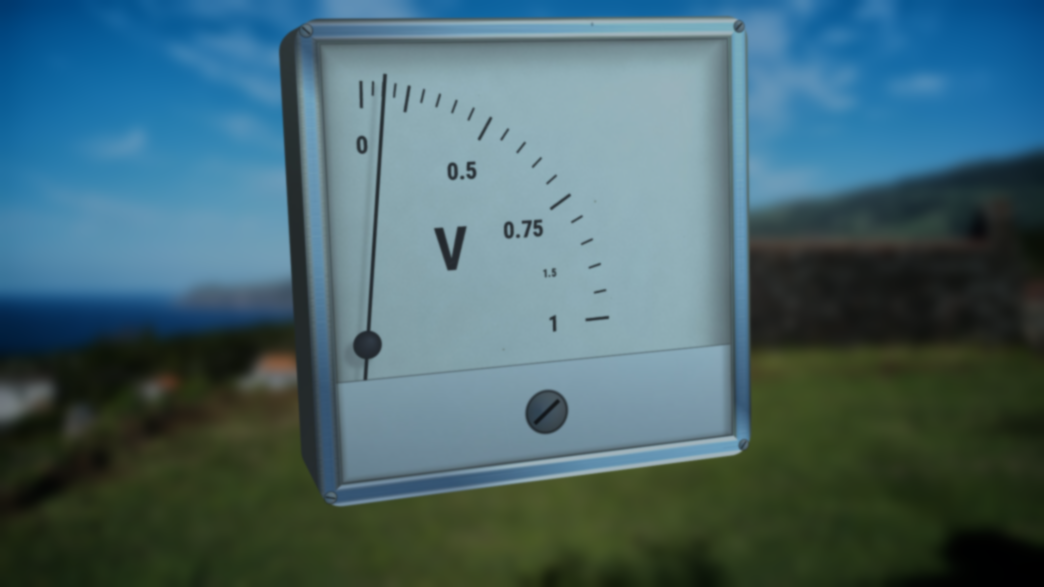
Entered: V 0.15
